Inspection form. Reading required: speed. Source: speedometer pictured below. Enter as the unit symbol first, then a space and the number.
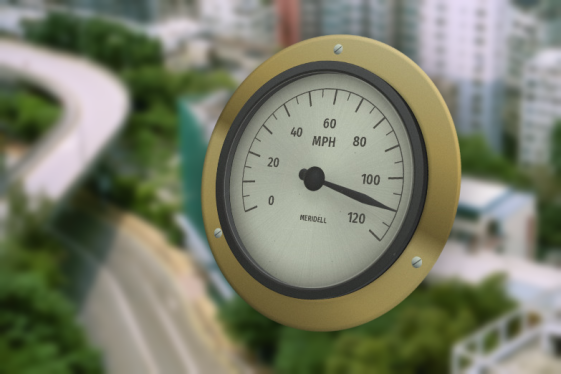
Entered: mph 110
